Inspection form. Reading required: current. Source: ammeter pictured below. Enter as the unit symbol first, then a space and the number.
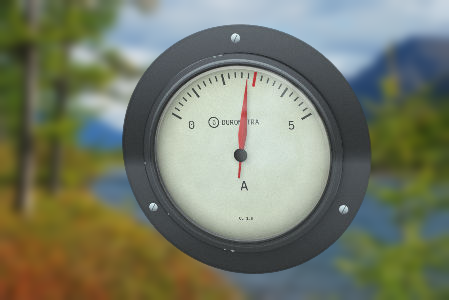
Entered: A 2.8
